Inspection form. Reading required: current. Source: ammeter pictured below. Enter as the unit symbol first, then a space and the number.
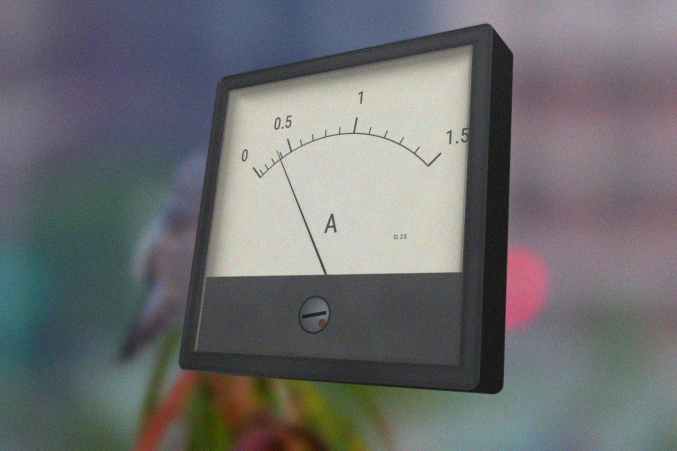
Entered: A 0.4
